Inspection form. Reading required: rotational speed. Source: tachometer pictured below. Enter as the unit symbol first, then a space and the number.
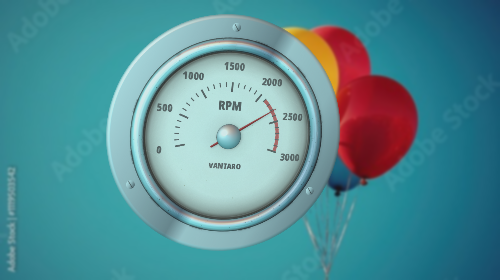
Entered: rpm 2300
